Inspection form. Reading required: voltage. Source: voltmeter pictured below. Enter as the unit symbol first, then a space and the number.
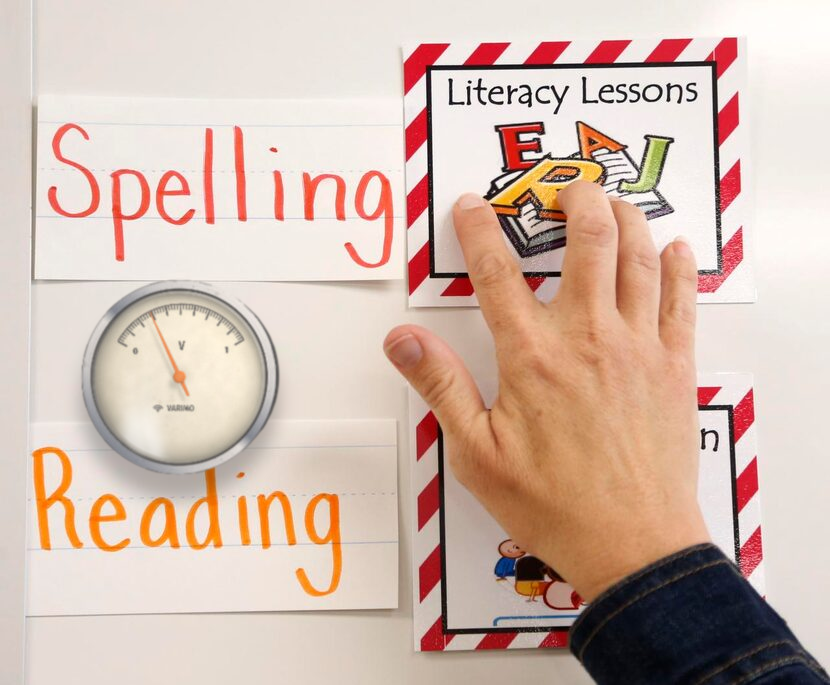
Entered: V 0.3
